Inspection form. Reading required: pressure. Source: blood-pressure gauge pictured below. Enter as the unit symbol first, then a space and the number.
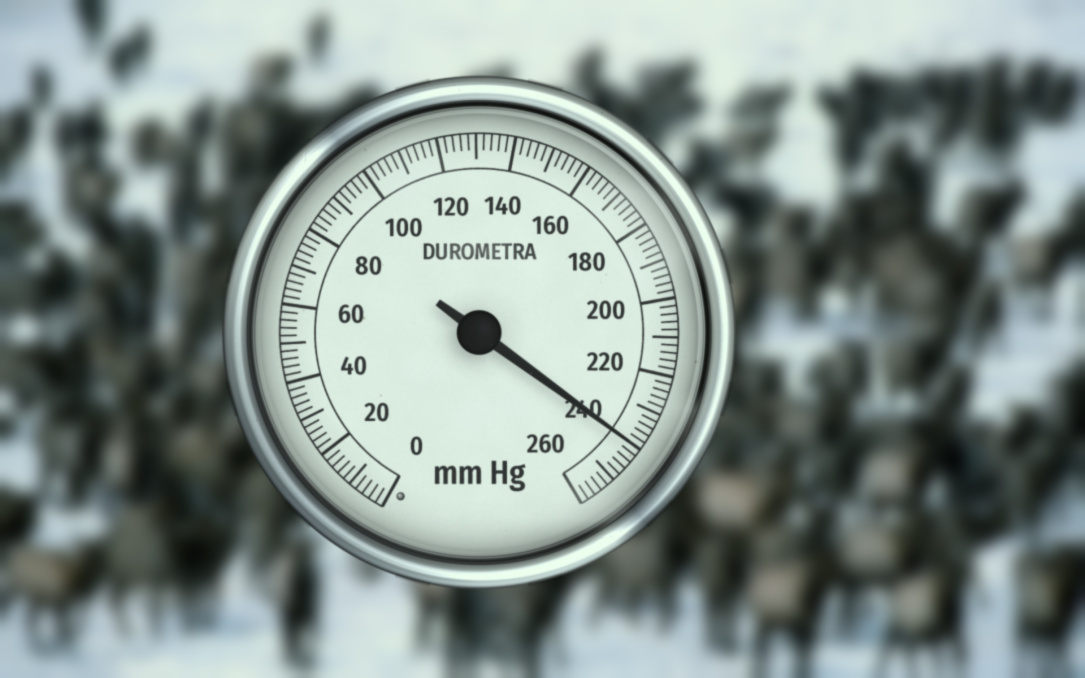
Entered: mmHg 240
